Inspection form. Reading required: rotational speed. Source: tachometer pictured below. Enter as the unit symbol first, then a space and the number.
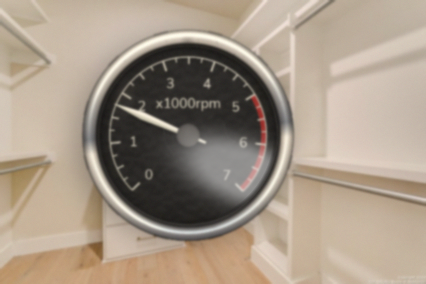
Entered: rpm 1750
